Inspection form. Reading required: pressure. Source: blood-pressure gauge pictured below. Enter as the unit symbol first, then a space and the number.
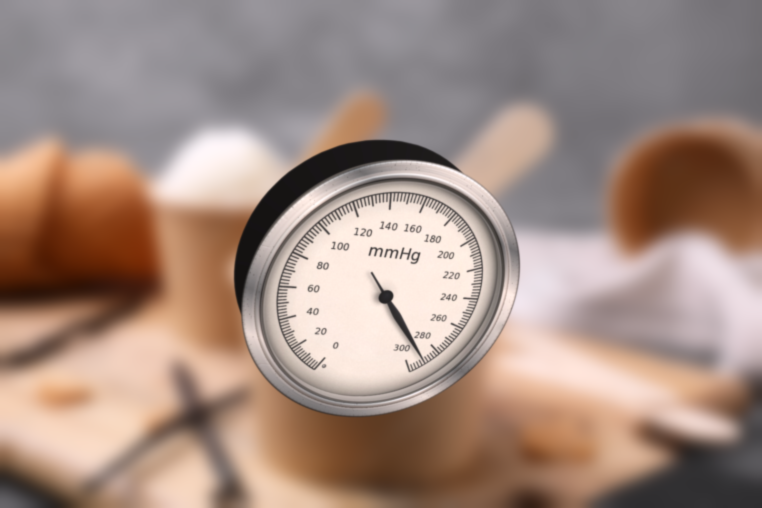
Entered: mmHg 290
